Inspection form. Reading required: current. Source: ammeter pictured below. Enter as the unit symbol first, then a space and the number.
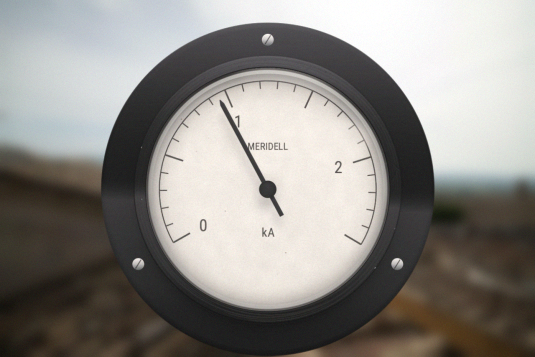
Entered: kA 0.95
